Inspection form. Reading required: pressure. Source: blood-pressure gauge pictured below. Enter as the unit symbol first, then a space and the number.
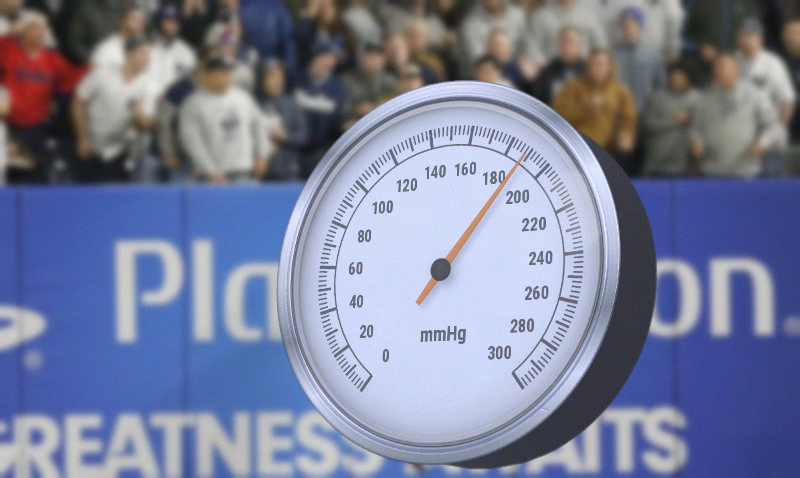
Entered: mmHg 190
